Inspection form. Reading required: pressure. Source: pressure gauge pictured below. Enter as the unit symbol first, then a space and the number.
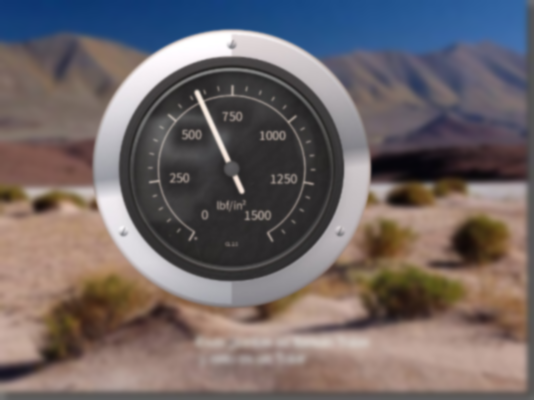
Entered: psi 625
